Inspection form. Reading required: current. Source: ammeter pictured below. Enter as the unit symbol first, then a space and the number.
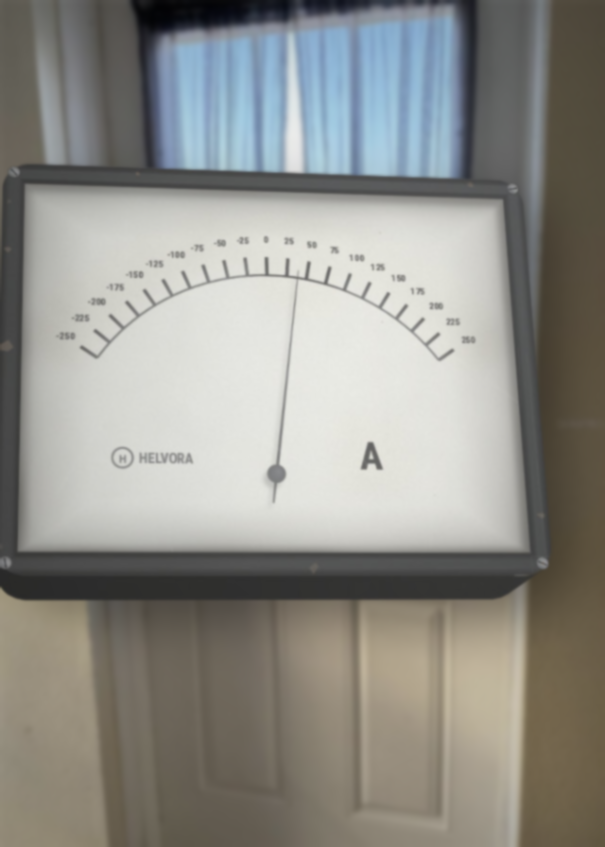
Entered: A 37.5
